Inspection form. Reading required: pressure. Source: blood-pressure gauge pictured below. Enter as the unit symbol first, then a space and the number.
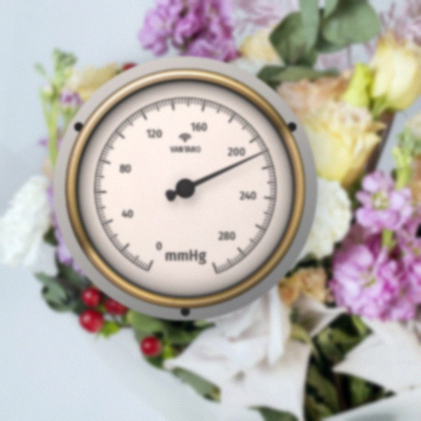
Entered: mmHg 210
